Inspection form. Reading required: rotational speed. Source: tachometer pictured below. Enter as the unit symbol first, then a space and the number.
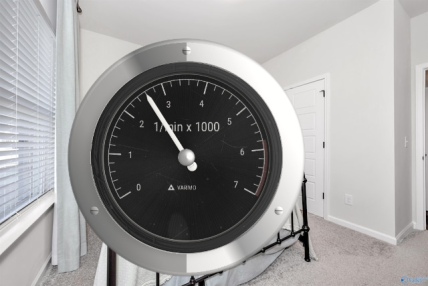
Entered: rpm 2600
